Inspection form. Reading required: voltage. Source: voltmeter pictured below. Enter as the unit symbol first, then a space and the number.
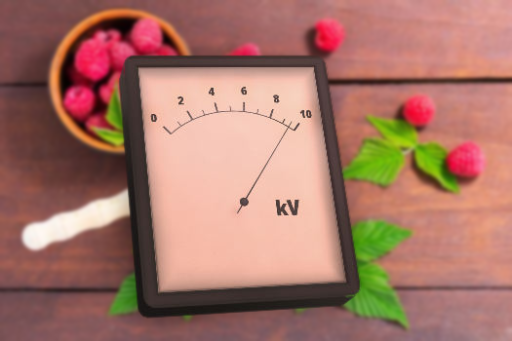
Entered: kV 9.5
